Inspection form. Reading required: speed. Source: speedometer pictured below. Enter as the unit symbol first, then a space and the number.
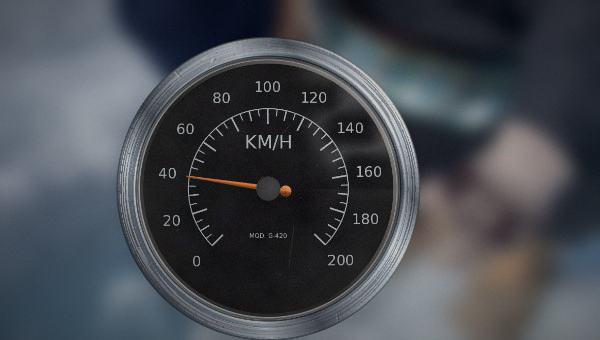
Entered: km/h 40
